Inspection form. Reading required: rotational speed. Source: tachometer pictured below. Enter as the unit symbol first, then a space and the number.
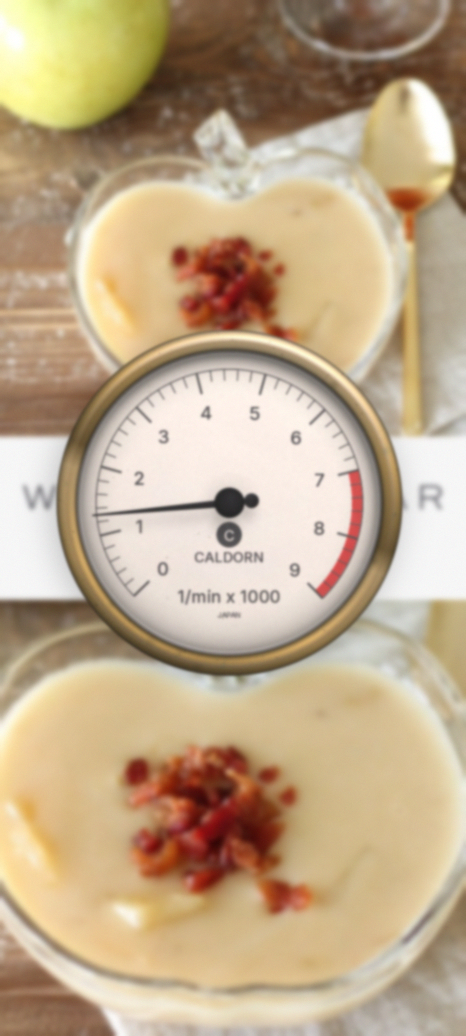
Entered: rpm 1300
